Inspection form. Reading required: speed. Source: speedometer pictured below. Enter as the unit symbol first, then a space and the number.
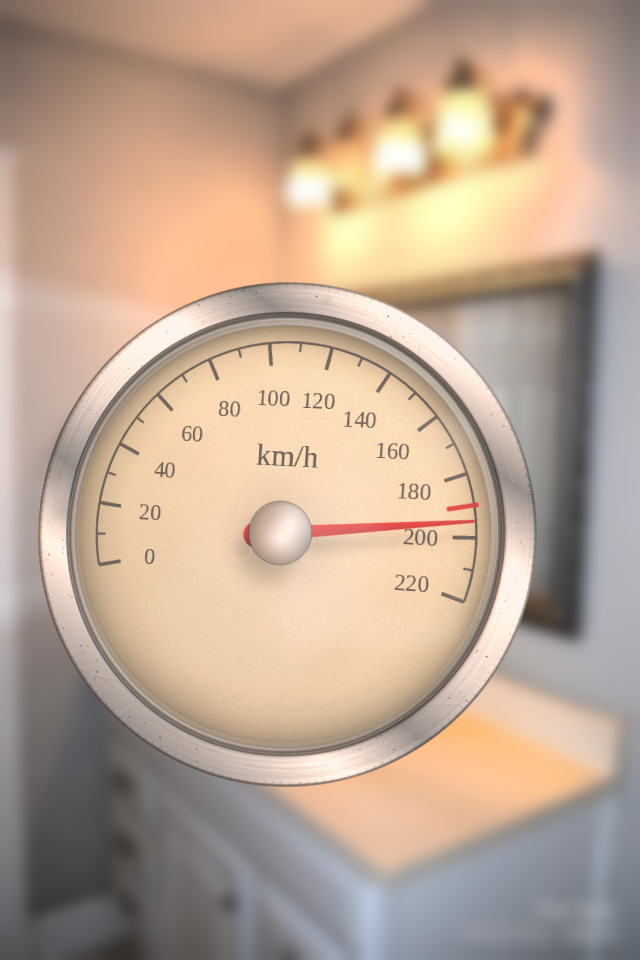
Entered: km/h 195
